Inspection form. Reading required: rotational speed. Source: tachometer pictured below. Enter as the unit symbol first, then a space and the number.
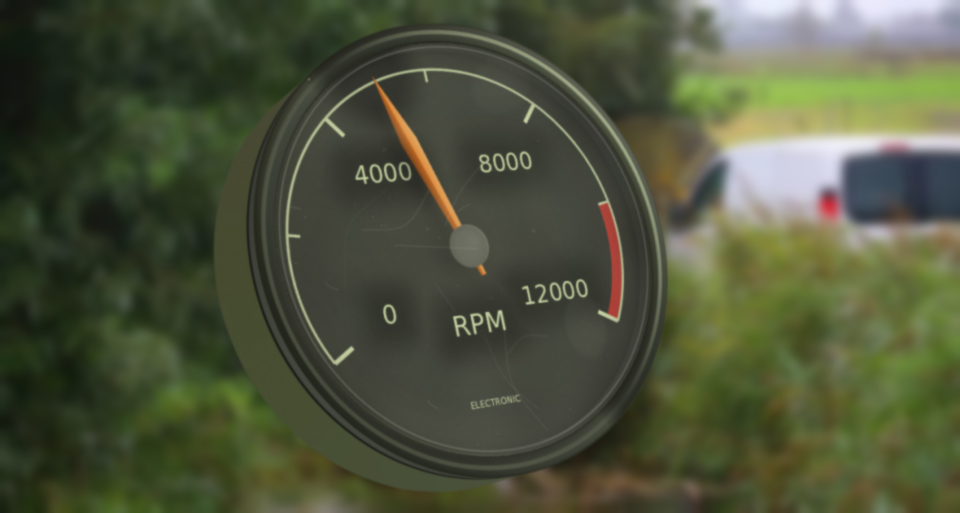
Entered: rpm 5000
